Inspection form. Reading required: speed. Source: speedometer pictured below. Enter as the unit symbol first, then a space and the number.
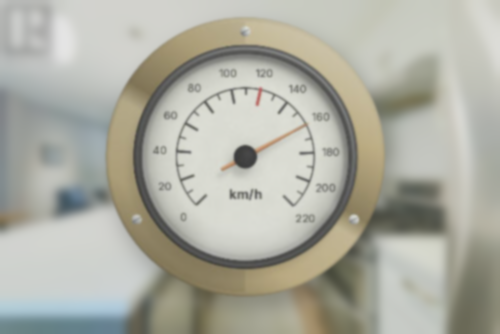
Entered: km/h 160
